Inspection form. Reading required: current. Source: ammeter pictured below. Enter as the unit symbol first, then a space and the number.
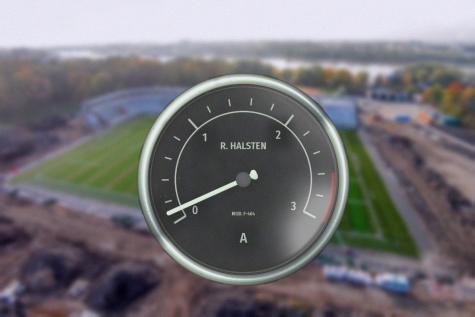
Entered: A 0.1
